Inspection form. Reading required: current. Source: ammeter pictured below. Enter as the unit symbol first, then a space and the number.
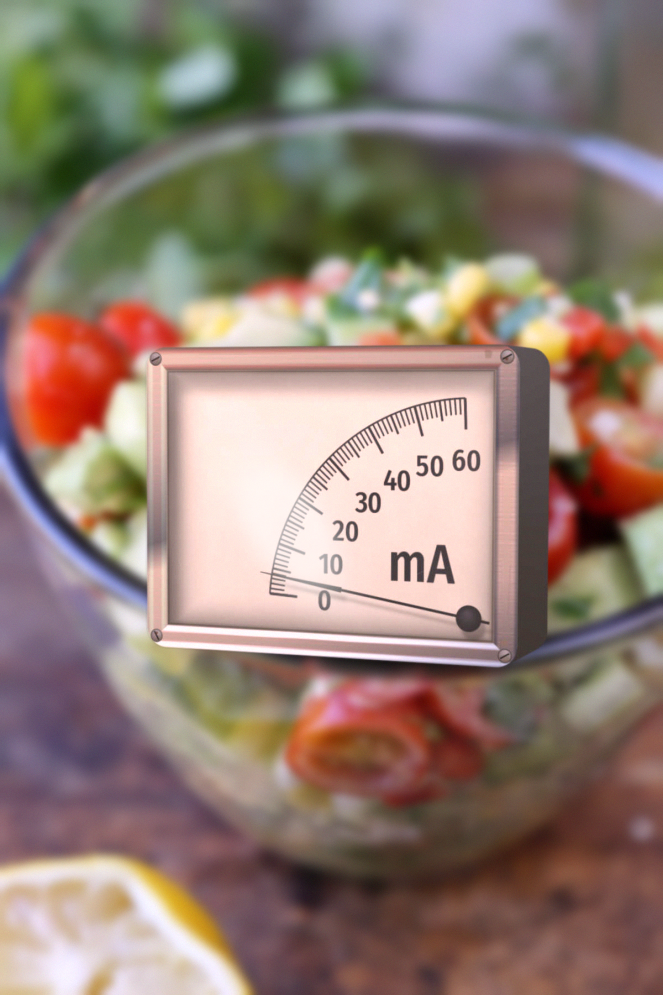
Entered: mA 4
